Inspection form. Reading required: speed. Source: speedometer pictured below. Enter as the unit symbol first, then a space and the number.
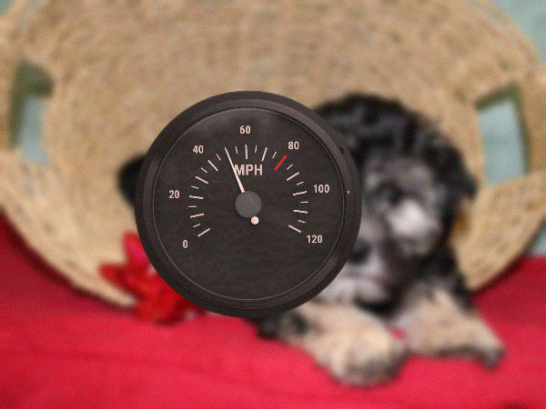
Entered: mph 50
